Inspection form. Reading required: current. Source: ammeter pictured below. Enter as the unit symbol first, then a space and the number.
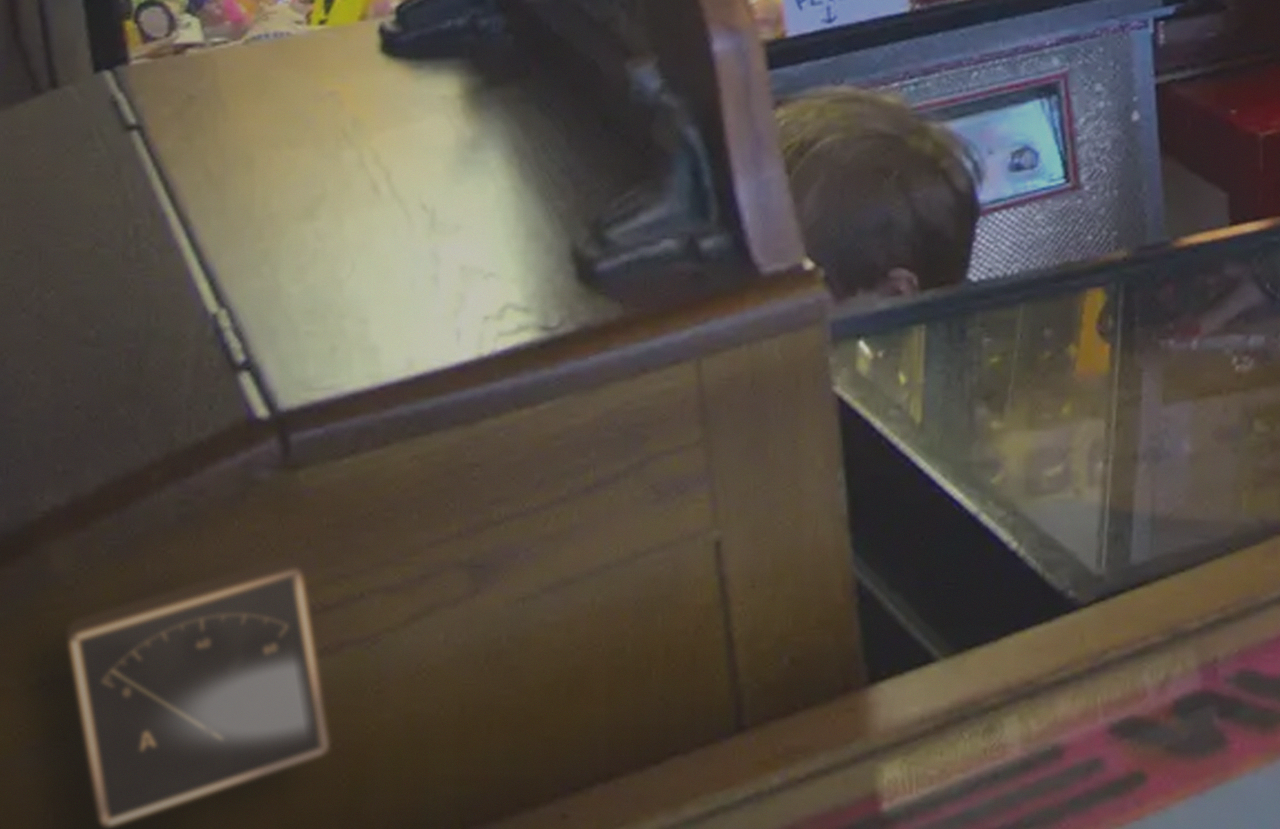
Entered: A 10
